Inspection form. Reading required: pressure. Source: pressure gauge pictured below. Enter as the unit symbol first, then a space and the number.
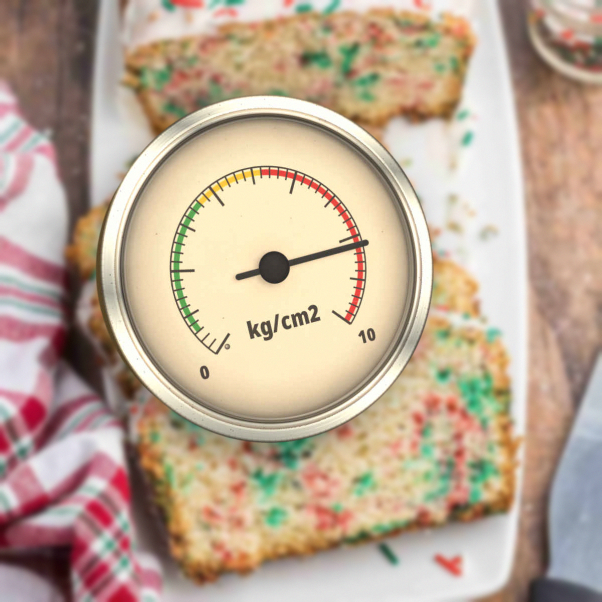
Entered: kg/cm² 8.2
